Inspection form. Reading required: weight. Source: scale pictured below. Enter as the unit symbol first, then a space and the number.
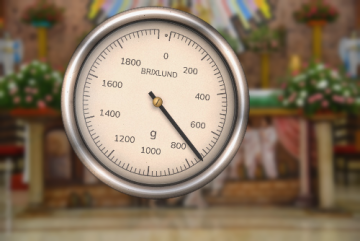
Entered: g 740
